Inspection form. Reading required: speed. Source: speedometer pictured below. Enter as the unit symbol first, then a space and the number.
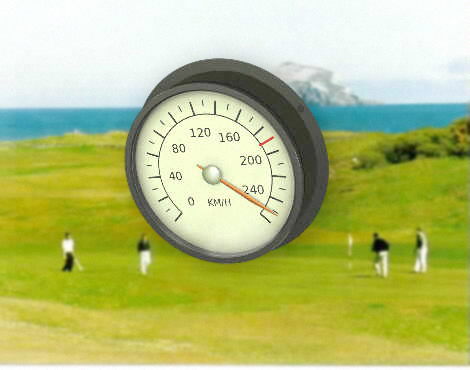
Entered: km/h 250
